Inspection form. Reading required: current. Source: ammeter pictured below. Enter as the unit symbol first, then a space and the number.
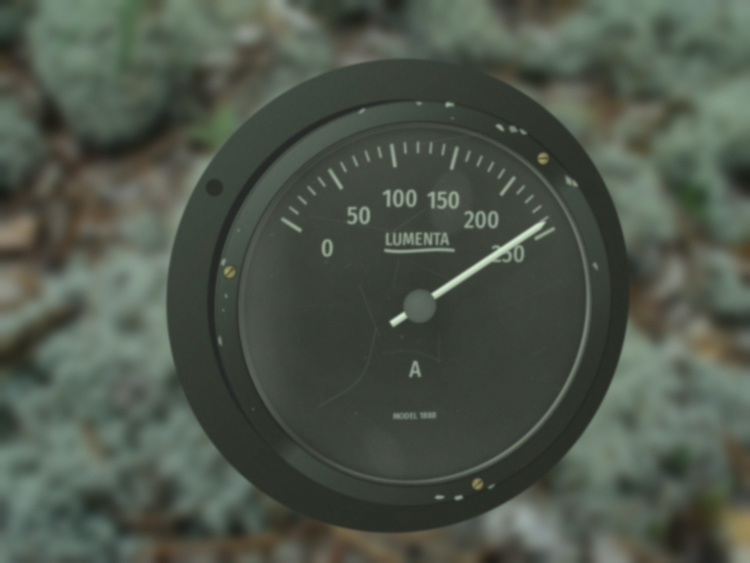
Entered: A 240
